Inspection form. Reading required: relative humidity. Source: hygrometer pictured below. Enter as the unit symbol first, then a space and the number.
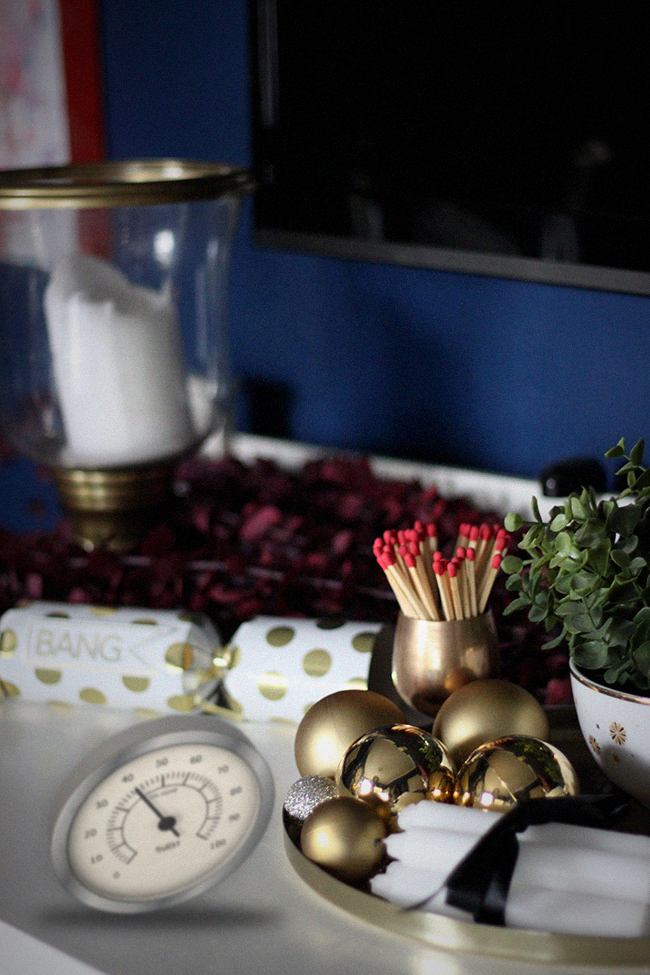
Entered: % 40
